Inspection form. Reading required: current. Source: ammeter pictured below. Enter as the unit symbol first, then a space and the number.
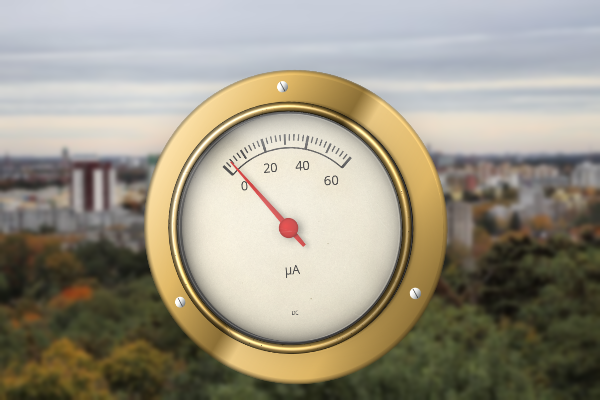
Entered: µA 4
